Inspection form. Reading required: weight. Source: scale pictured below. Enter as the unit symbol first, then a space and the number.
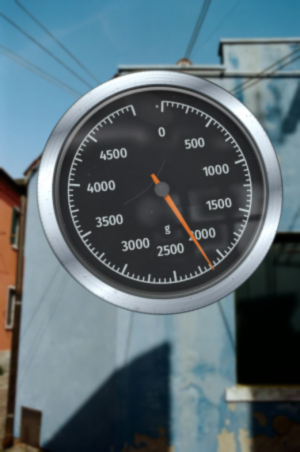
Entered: g 2150
